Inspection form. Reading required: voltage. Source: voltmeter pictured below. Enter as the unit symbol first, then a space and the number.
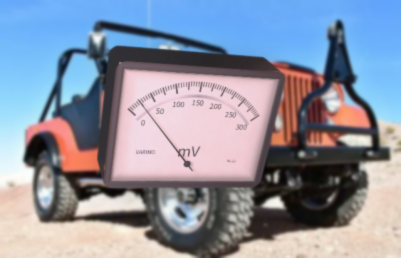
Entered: mV 25
